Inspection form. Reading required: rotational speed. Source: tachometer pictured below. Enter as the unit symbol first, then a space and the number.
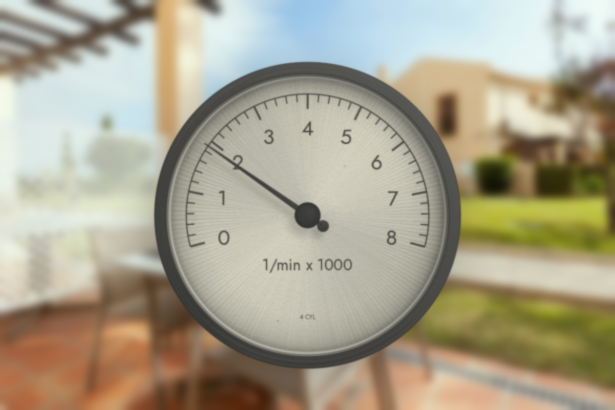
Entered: rpm 1900
